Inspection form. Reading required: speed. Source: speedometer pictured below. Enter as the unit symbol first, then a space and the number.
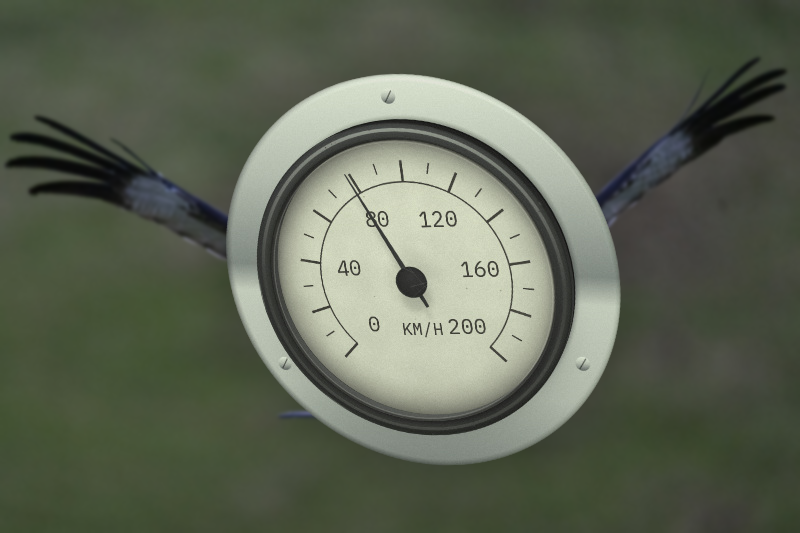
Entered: km/h 80
